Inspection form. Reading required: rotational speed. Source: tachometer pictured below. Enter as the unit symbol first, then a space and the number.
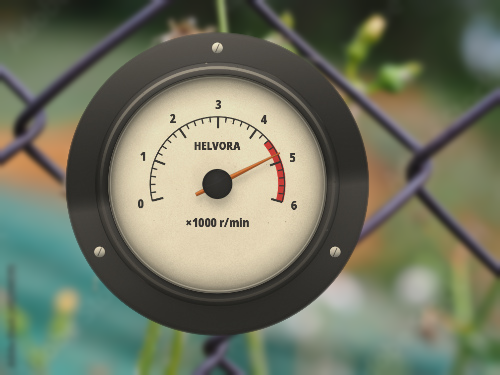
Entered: rpm 4800
